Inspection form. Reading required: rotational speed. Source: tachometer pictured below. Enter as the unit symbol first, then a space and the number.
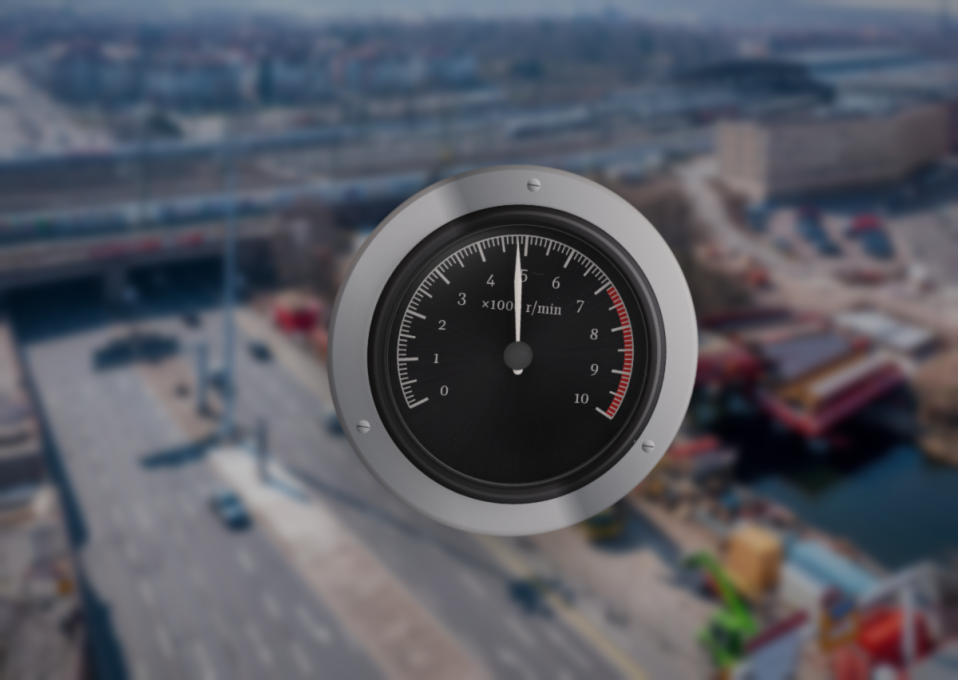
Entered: rpm 4800
